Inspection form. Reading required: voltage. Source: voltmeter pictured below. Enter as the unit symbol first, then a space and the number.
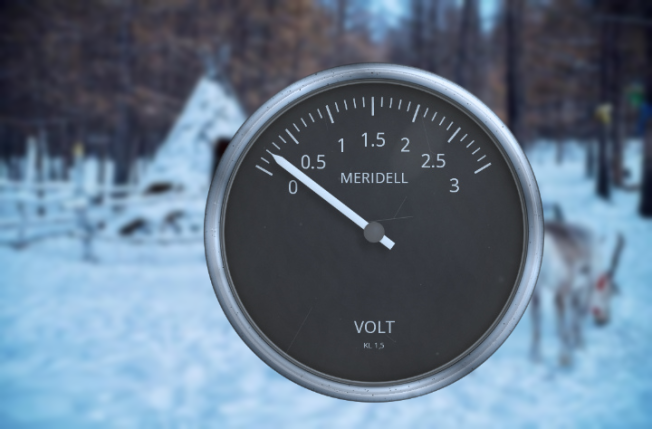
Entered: V 0.2
